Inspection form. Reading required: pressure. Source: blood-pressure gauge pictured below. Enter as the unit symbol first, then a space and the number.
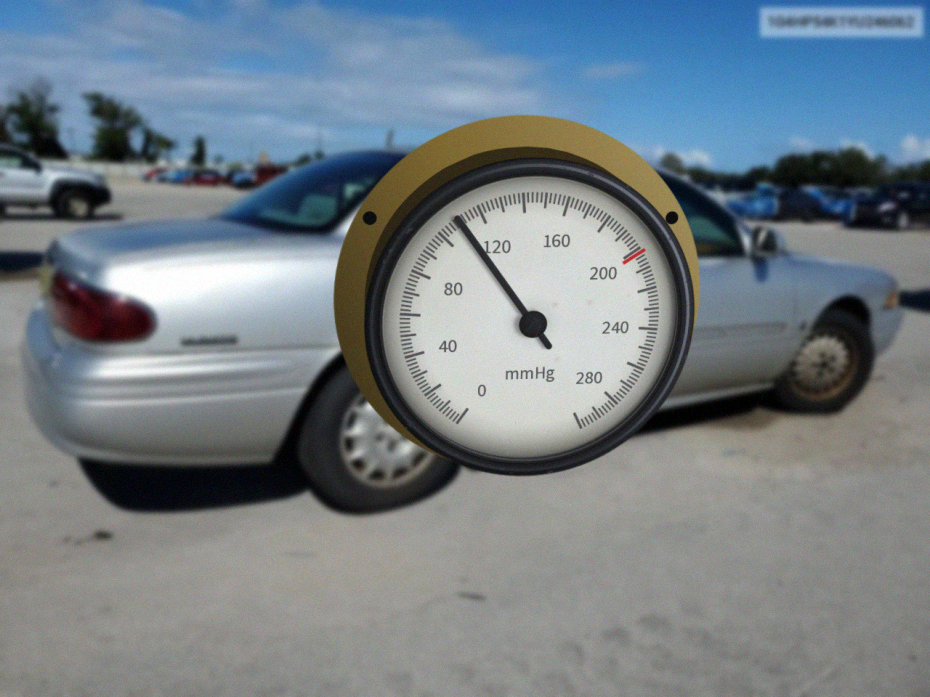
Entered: mmHg 110
